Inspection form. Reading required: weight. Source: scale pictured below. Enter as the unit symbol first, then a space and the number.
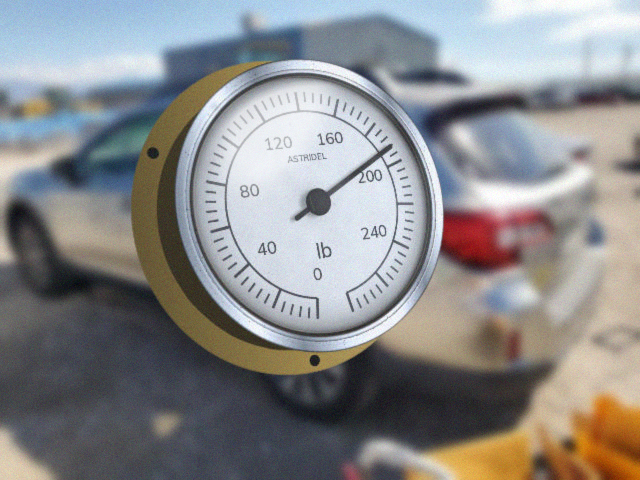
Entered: lb 192
